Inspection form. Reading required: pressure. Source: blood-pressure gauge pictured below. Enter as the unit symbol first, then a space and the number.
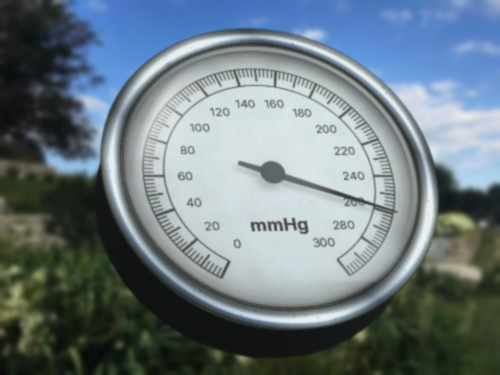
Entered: mmHg 260
